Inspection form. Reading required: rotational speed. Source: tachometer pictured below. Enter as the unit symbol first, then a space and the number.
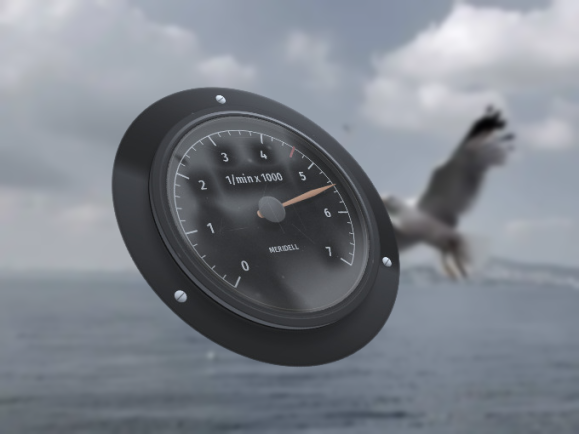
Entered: rpm 5500
